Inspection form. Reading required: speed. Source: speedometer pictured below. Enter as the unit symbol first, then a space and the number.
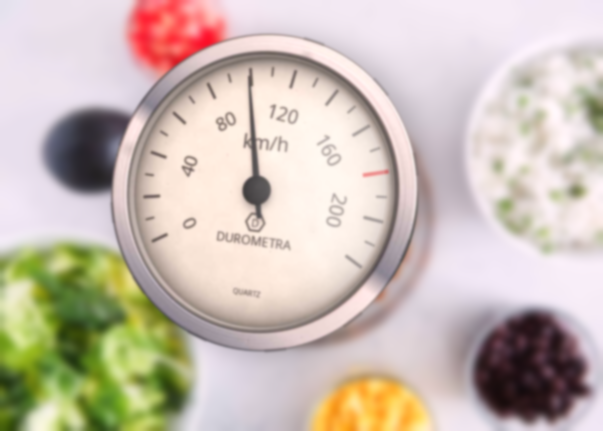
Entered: km/h 100
